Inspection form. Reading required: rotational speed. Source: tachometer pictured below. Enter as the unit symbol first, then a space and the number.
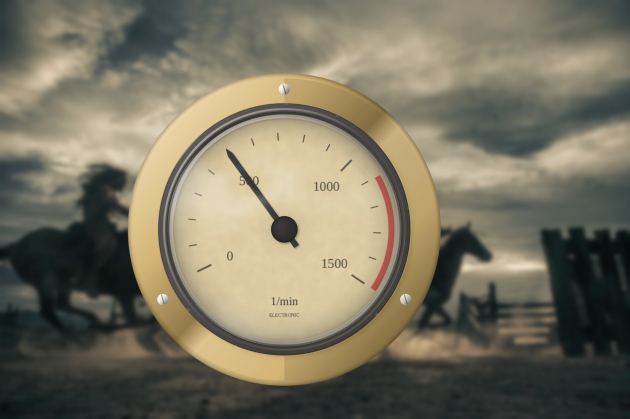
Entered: rpm 500
